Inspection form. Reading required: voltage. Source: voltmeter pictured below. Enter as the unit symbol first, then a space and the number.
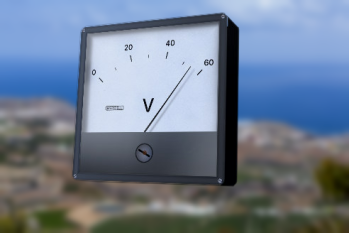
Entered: V 55
